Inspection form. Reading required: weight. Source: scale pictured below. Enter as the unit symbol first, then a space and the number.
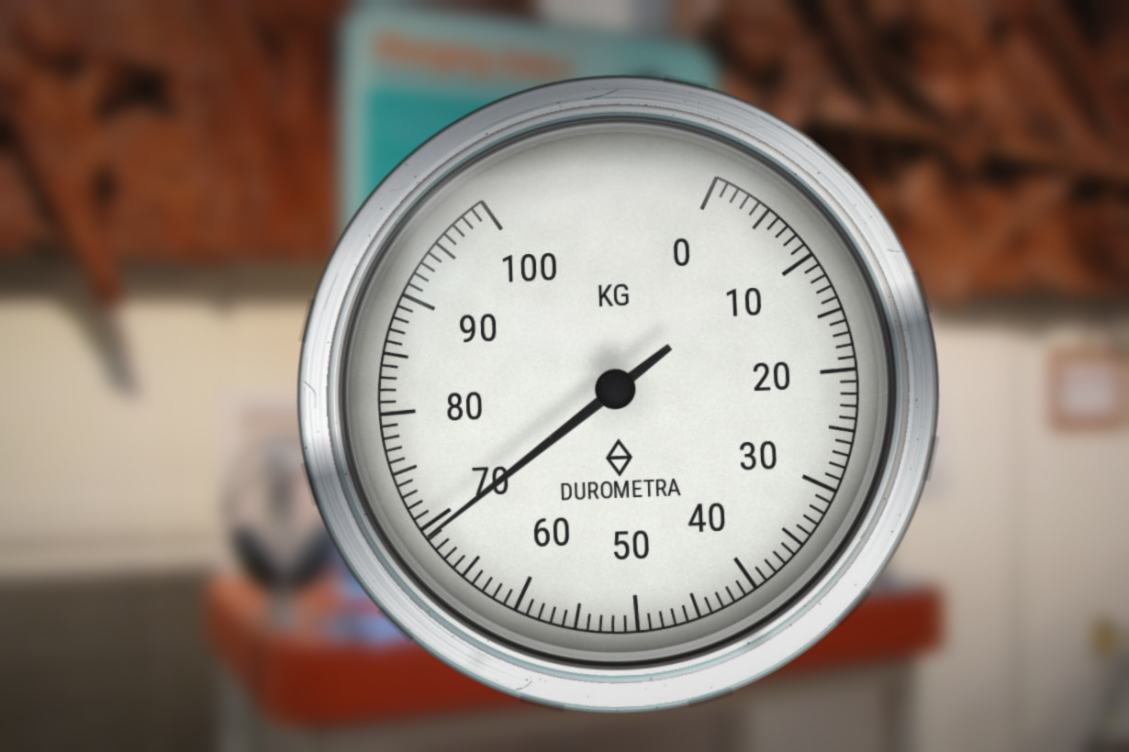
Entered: kg 69
